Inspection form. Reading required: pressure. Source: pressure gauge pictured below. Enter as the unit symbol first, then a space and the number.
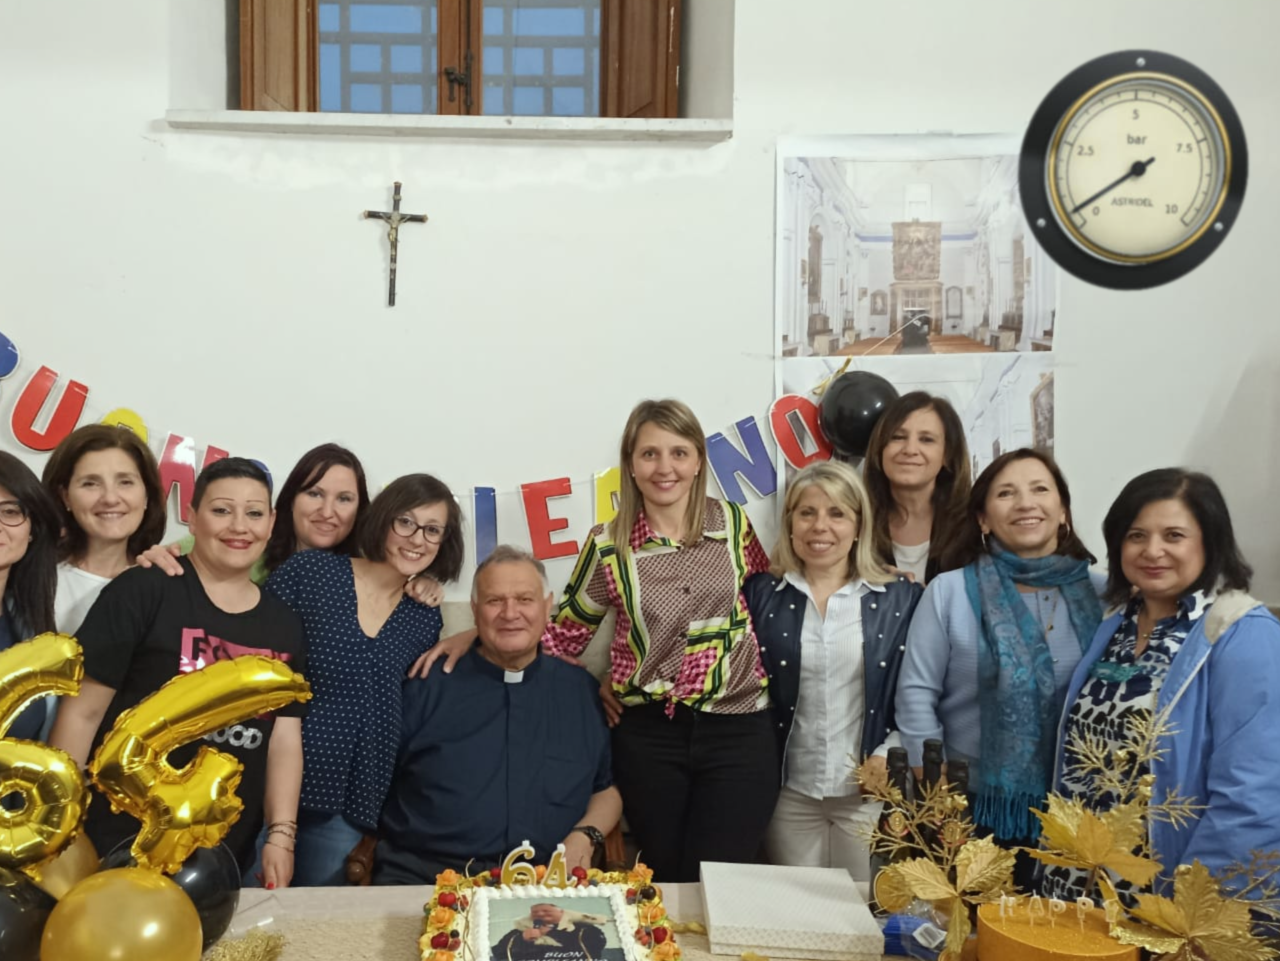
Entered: bar 0.5
